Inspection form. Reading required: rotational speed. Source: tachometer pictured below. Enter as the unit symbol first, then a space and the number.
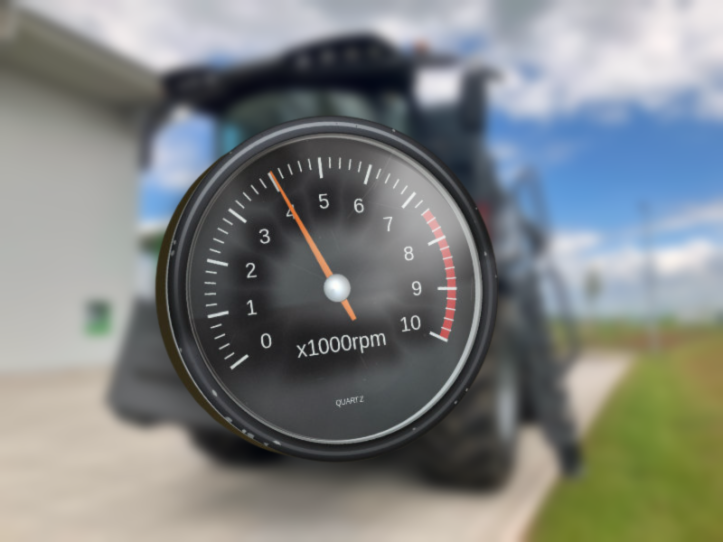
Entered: rpm 4000
